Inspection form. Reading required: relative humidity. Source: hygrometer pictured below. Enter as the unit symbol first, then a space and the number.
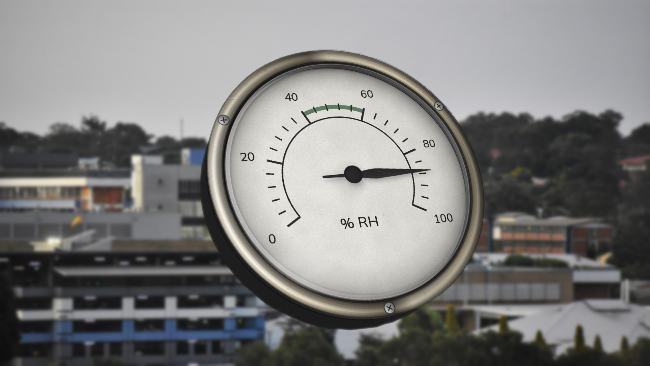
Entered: % 88
